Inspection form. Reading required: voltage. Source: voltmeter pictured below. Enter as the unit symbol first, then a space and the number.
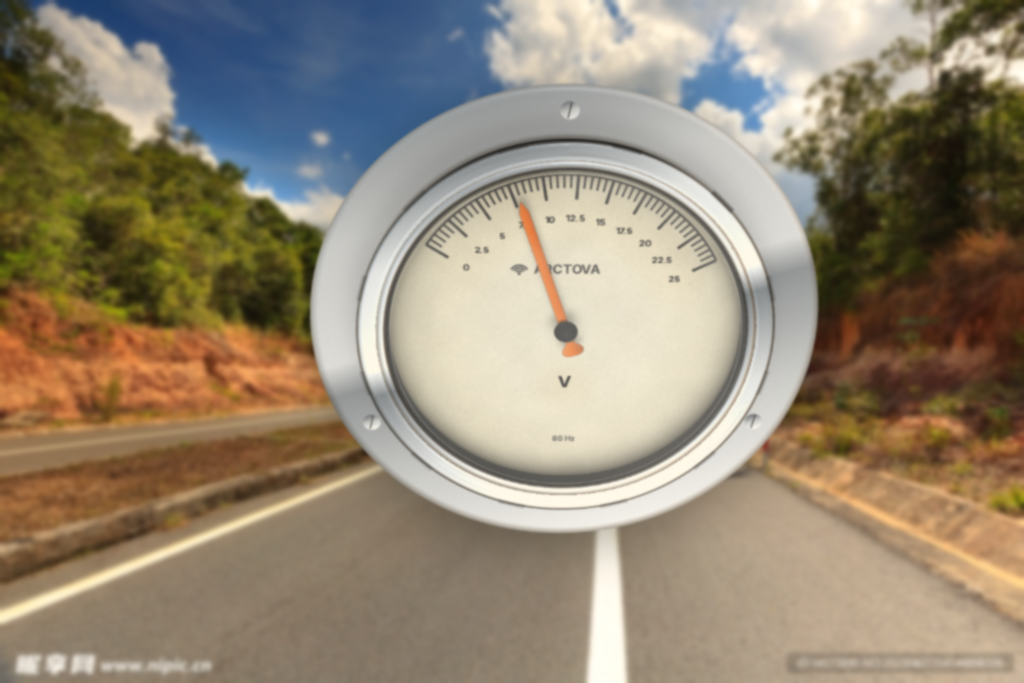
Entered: V 8
